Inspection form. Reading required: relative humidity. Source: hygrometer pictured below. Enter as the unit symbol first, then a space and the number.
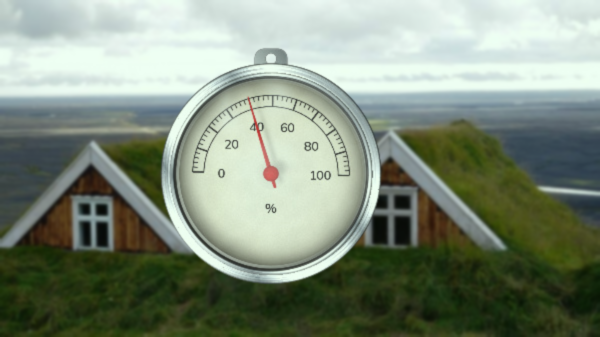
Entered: % 40
